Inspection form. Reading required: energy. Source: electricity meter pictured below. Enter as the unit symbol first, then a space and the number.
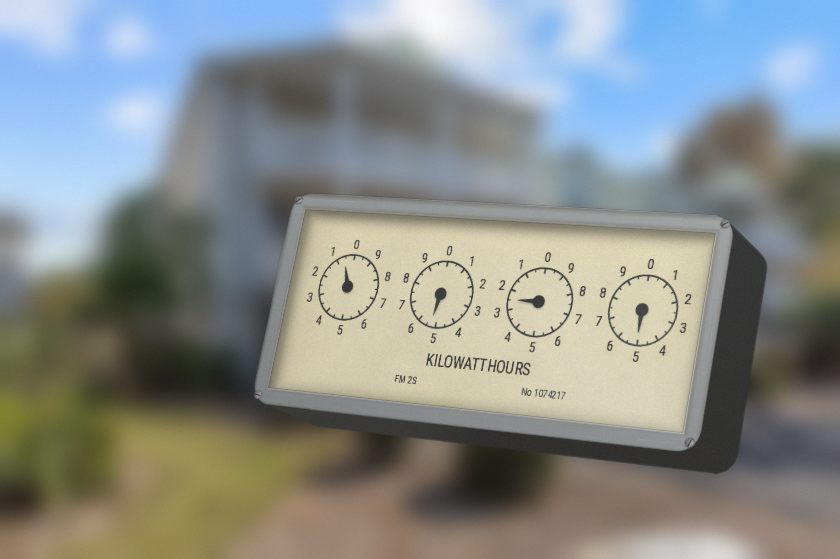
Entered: kWh 525
